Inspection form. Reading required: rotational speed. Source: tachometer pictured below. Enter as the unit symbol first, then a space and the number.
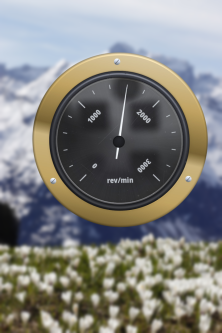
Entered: rpm 1600
